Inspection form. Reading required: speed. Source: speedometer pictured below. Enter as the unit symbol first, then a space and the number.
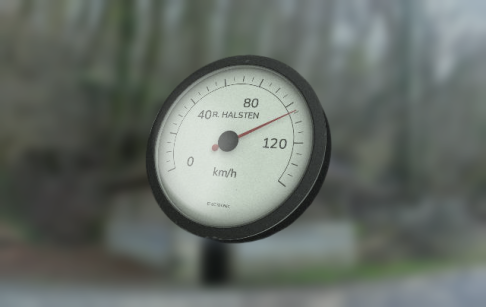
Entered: km/h 105
